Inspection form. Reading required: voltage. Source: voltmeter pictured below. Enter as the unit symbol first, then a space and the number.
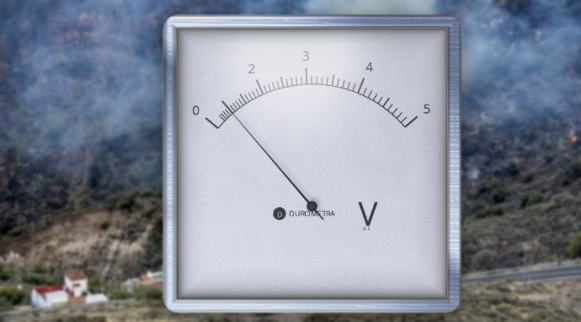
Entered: V 1
